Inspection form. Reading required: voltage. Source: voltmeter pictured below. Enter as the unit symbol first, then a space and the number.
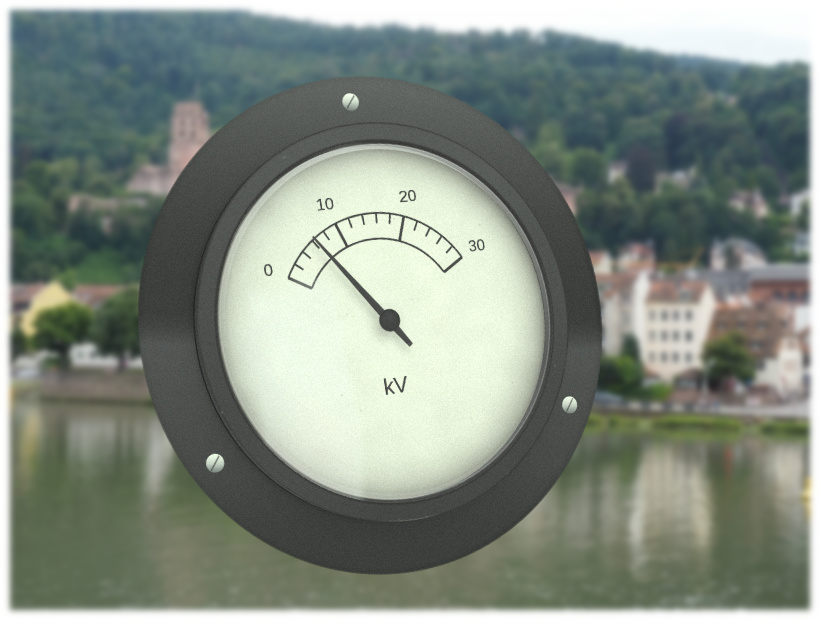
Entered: kV 6
